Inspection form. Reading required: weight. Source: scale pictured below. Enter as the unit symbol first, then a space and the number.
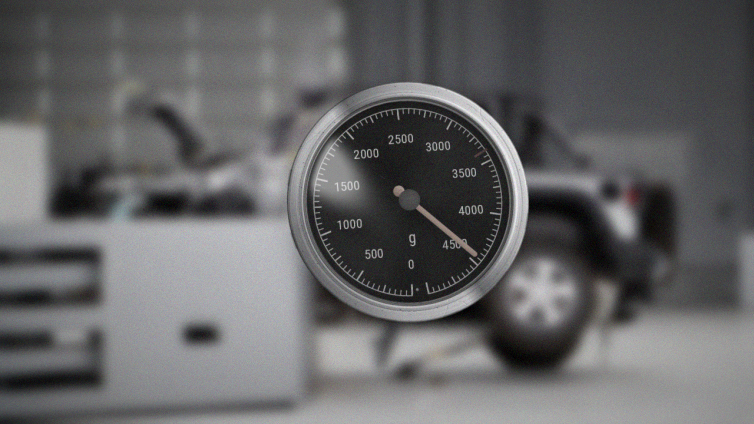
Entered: g 4450
